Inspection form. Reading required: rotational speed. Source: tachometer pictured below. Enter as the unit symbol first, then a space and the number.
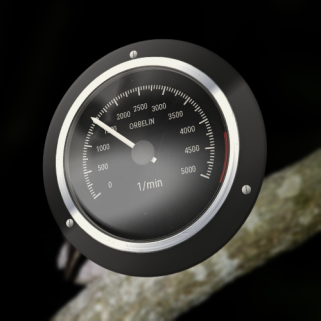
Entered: rpm 1500
